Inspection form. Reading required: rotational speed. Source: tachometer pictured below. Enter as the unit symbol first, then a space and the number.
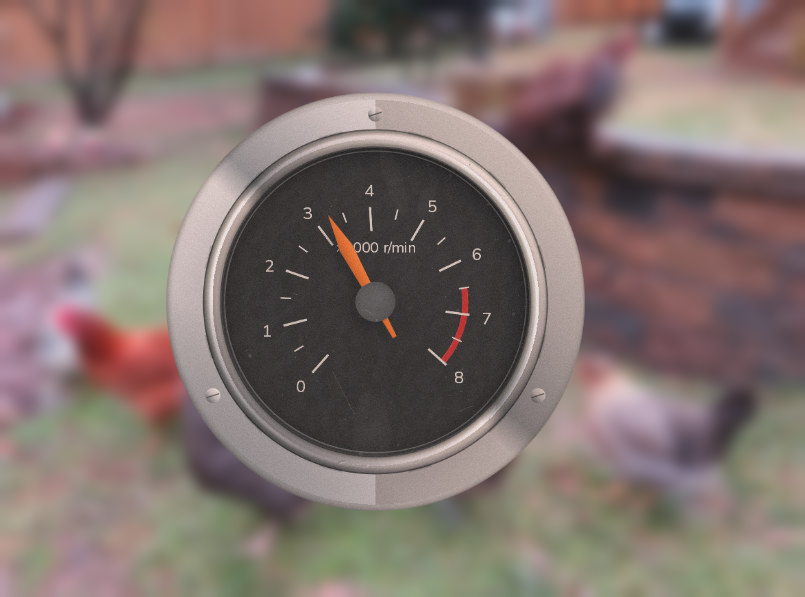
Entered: rpm 3250
